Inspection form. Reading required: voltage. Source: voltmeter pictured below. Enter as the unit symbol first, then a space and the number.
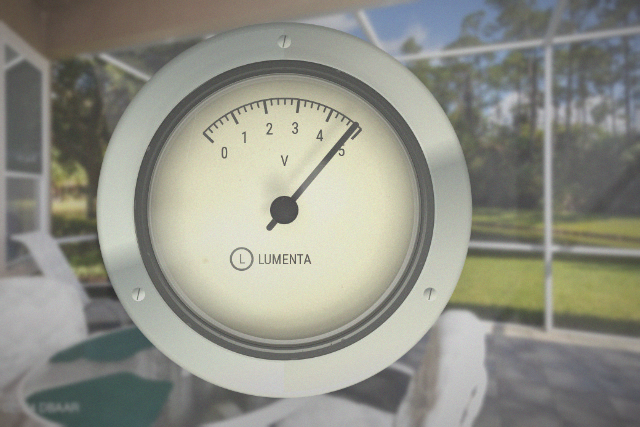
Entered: V 4.8
